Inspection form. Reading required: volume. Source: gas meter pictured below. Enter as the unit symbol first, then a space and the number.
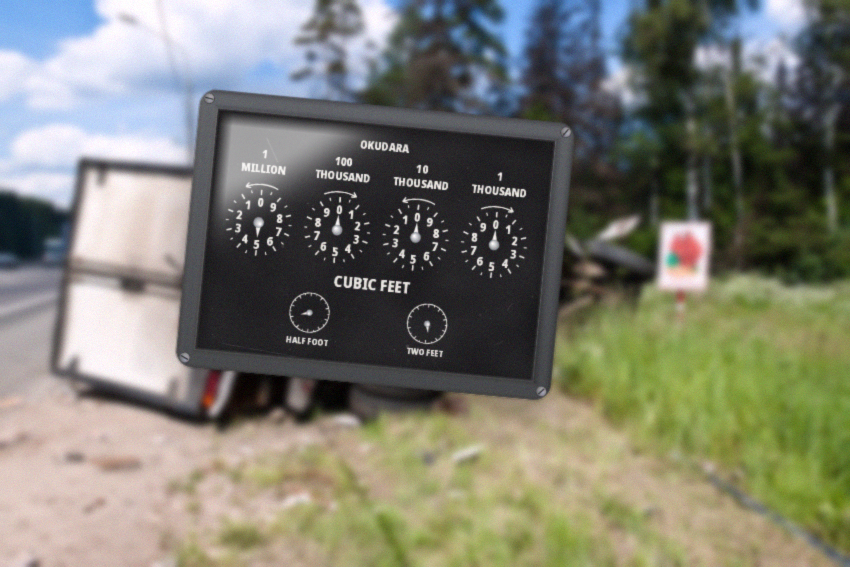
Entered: ft³ 500000
